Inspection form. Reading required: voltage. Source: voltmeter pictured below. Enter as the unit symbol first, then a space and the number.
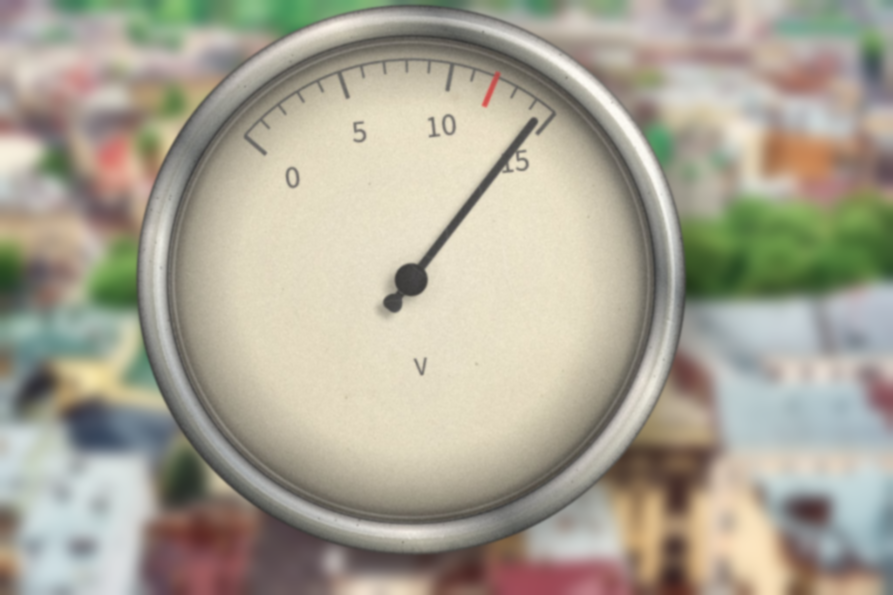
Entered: V 14.5
